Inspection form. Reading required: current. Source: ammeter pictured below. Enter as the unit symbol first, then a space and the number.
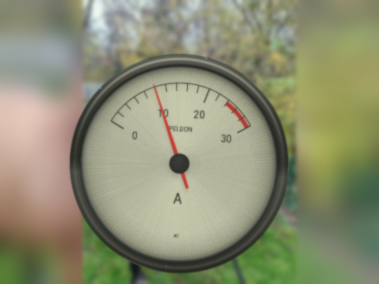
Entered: A 10
